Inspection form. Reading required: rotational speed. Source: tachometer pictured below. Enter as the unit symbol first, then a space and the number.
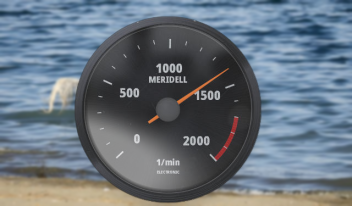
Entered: rpm 1400
